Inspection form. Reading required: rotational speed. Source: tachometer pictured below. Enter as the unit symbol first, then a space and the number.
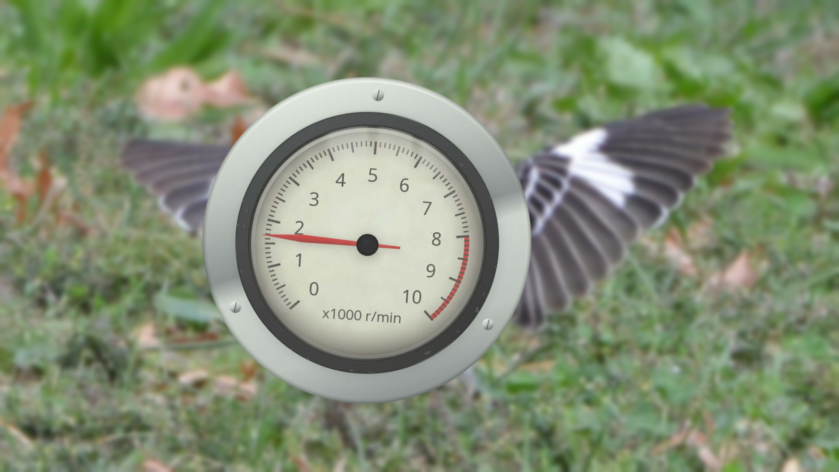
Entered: rpm 1700
